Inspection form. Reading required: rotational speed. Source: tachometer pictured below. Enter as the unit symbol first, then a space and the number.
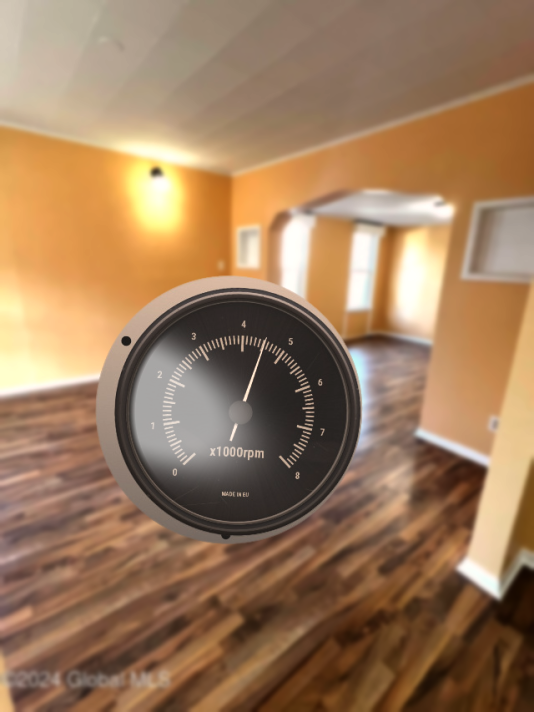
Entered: rpm 4500
